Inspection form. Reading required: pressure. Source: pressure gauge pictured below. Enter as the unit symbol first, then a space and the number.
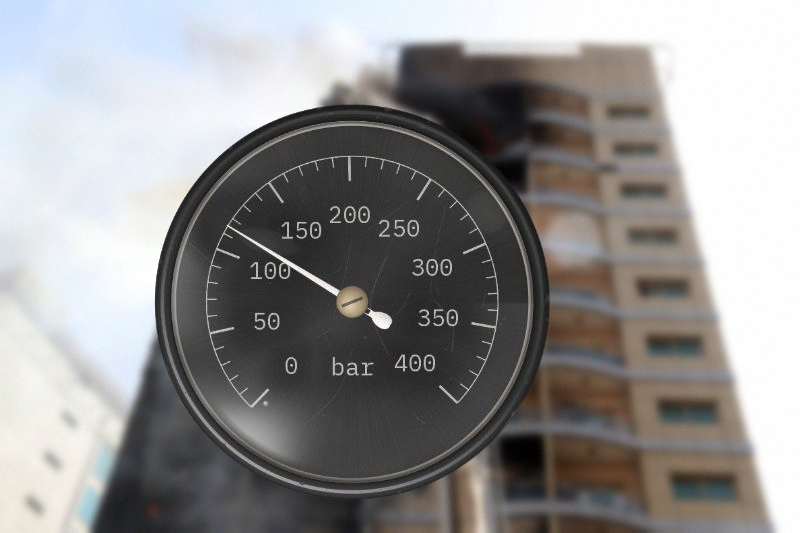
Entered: bar 115
